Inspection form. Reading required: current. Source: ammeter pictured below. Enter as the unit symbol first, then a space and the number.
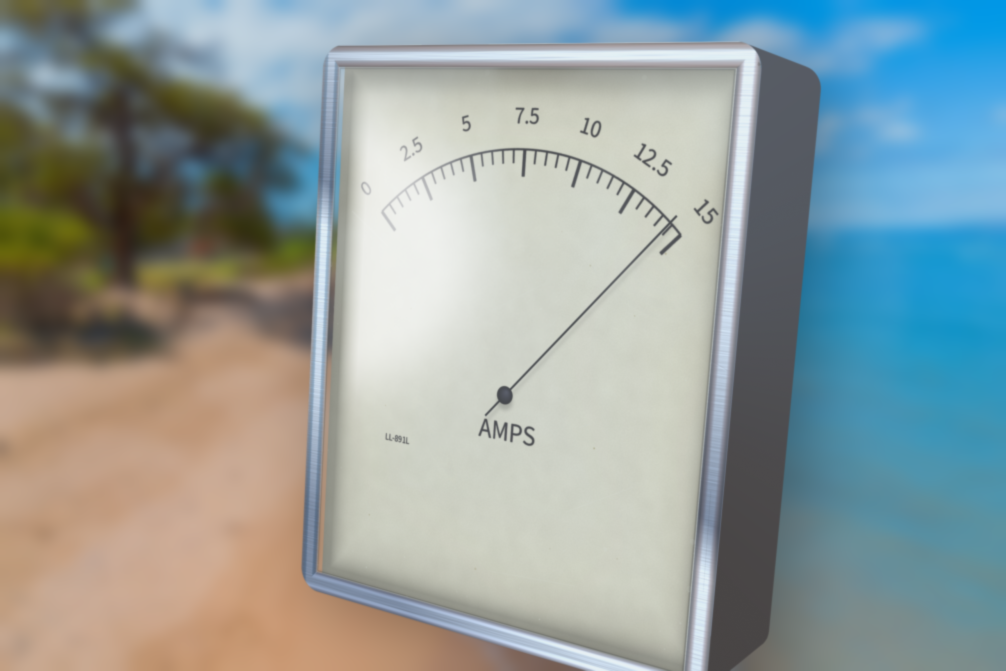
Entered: A 14.5
